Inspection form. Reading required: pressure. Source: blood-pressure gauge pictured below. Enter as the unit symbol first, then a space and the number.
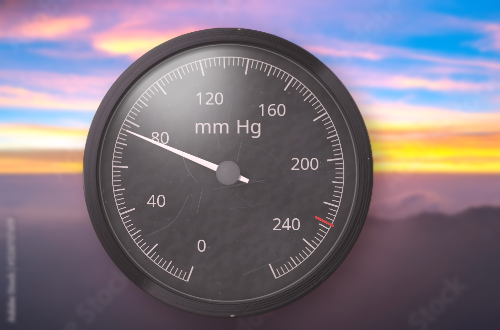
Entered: mmHg 76
